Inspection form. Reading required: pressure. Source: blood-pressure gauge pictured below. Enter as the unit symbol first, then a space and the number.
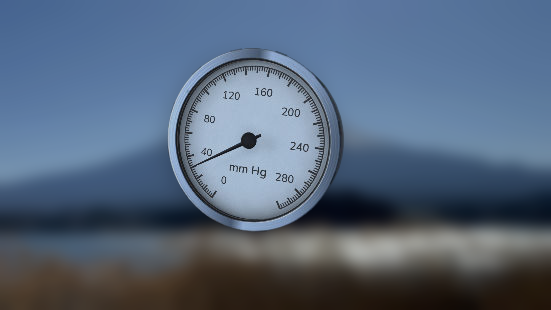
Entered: mmHg 30
